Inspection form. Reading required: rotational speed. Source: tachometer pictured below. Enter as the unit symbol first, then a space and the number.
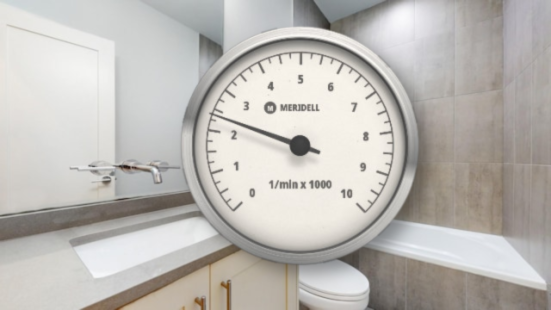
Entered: rpm 2375
